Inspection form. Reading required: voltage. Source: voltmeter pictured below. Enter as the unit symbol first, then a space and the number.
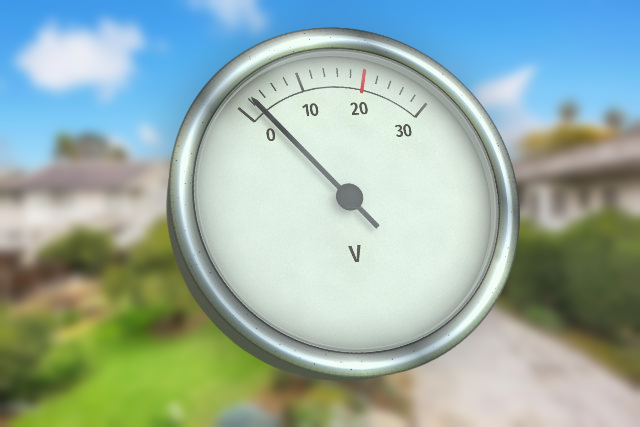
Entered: V 2
